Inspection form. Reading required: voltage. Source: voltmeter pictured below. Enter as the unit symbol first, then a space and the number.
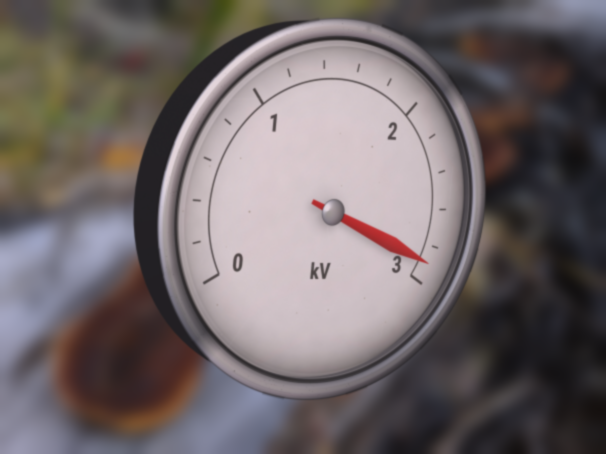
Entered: kV 2.9
